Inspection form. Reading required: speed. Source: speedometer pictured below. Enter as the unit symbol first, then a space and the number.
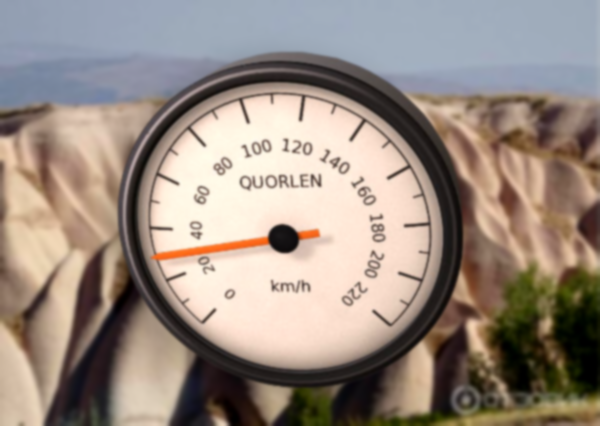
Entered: km/h 30
